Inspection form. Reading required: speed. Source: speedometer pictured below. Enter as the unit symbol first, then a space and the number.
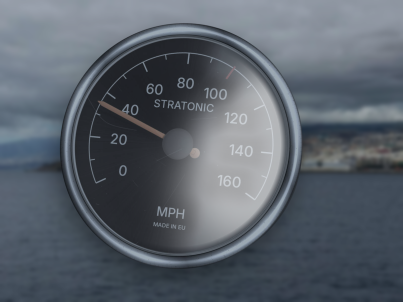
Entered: mph 35
